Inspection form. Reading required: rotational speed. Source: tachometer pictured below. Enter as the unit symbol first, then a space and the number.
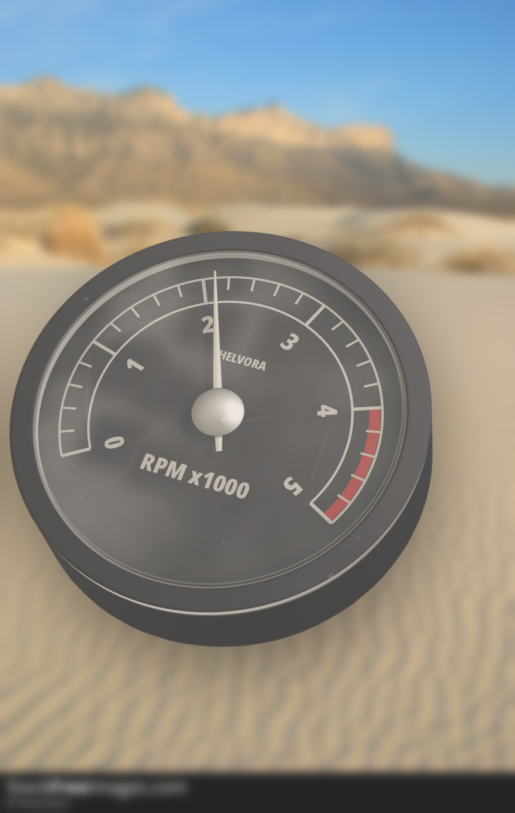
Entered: rpm 2100
